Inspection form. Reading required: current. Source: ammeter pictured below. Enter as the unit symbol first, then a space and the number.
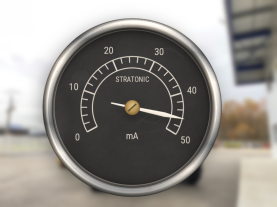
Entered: mA 46
